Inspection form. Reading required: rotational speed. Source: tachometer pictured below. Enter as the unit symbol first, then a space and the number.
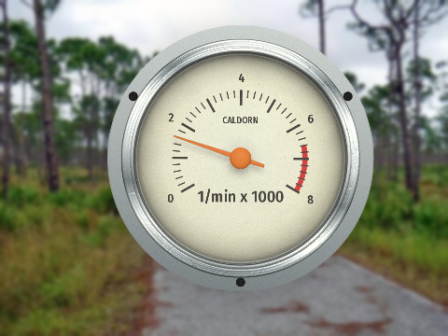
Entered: rpm 1600
